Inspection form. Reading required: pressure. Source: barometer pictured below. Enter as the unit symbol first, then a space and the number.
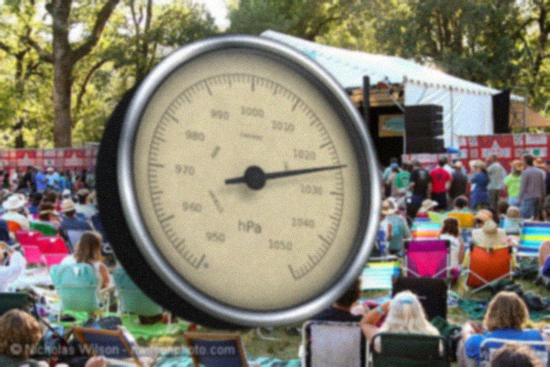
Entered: hPa 1025
